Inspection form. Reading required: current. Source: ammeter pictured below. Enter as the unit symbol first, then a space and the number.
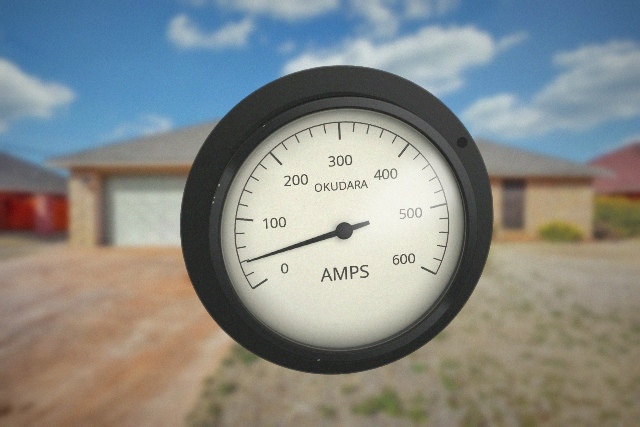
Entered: A 40
